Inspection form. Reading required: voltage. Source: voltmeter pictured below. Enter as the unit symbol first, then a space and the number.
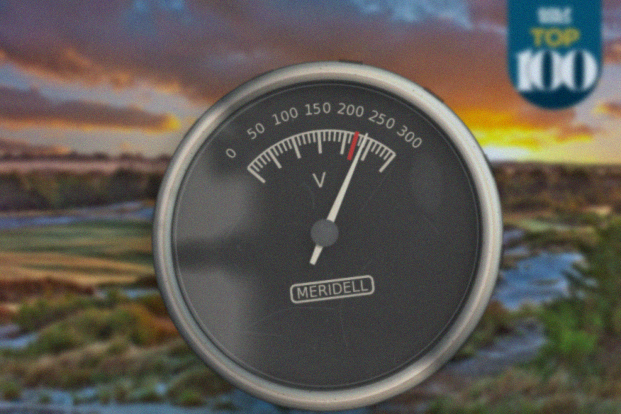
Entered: V 240
